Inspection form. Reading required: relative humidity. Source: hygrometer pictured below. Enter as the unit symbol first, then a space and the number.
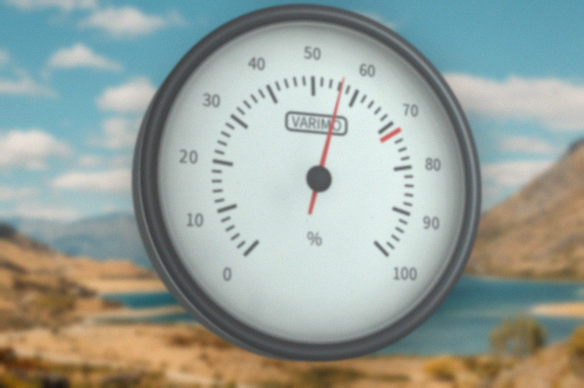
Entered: % 56
